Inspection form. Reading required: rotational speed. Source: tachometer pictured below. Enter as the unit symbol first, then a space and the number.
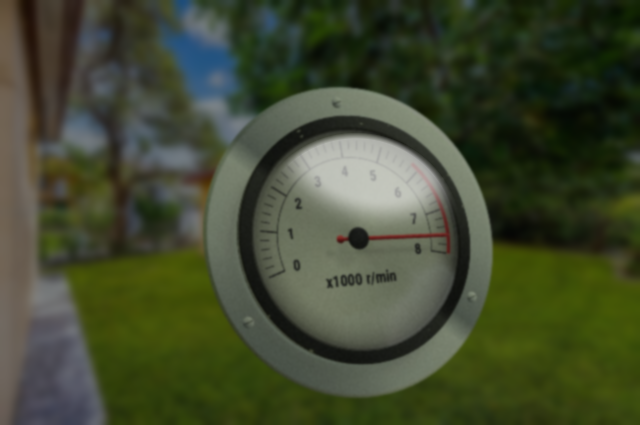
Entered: rpm 7600
